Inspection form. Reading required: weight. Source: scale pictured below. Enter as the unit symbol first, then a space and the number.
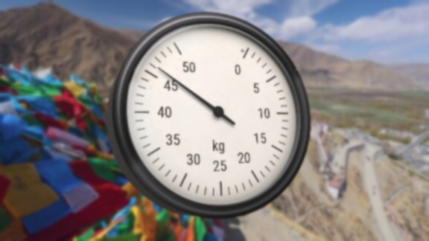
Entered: kg 46
